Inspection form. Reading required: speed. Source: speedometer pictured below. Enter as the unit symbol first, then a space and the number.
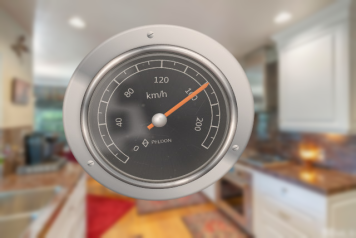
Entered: km/h 160
